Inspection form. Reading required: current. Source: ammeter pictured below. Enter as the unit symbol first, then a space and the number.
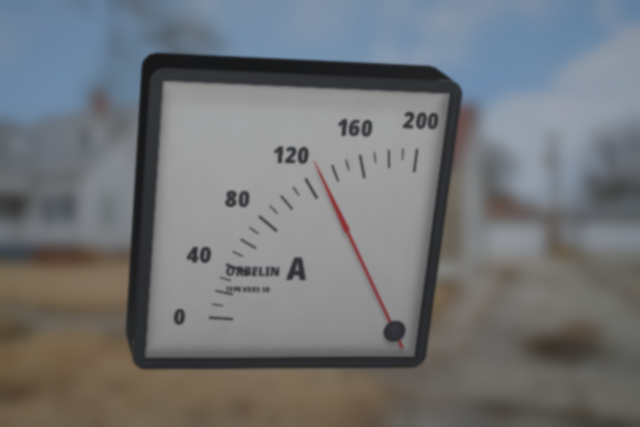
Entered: A 130
